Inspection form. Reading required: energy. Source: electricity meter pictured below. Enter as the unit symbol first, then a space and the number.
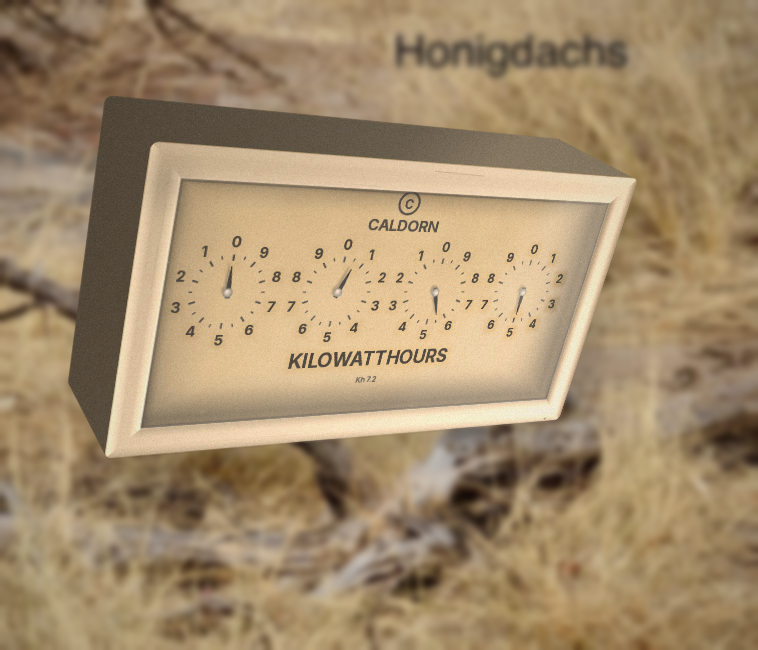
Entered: kWh 55
